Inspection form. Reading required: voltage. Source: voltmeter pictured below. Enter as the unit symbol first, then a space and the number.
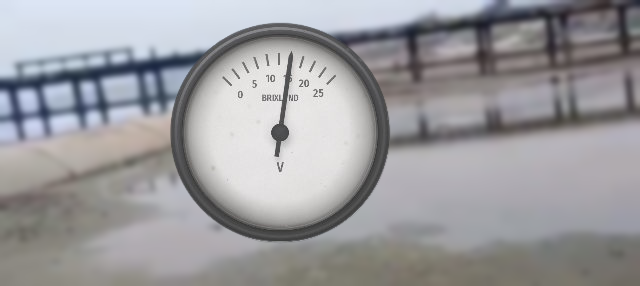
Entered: V 15
